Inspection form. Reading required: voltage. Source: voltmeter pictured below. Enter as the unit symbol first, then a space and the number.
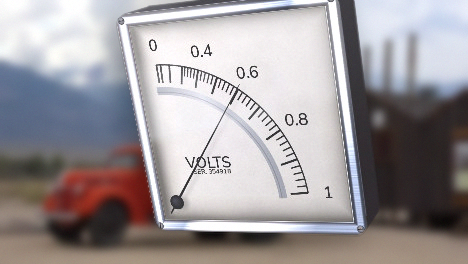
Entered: V 0.6
